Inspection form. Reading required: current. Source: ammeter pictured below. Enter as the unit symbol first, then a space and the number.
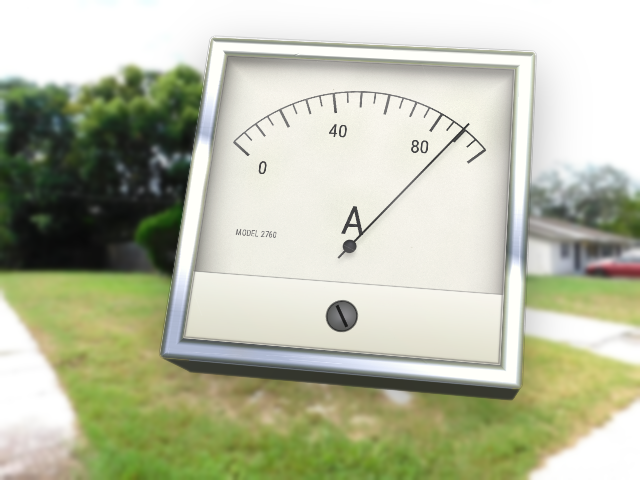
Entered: A 90
